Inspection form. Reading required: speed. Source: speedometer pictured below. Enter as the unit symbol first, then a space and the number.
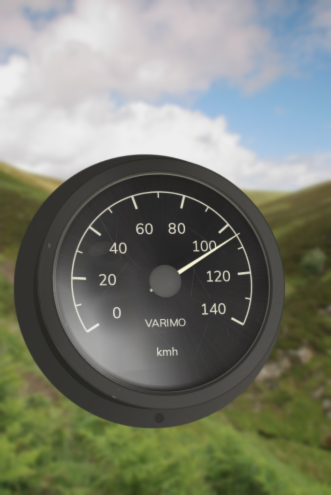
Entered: km/h 105
